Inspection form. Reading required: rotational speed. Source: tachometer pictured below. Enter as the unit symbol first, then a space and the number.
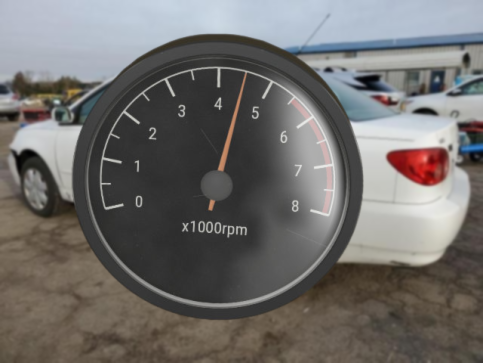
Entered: rpm 4500
